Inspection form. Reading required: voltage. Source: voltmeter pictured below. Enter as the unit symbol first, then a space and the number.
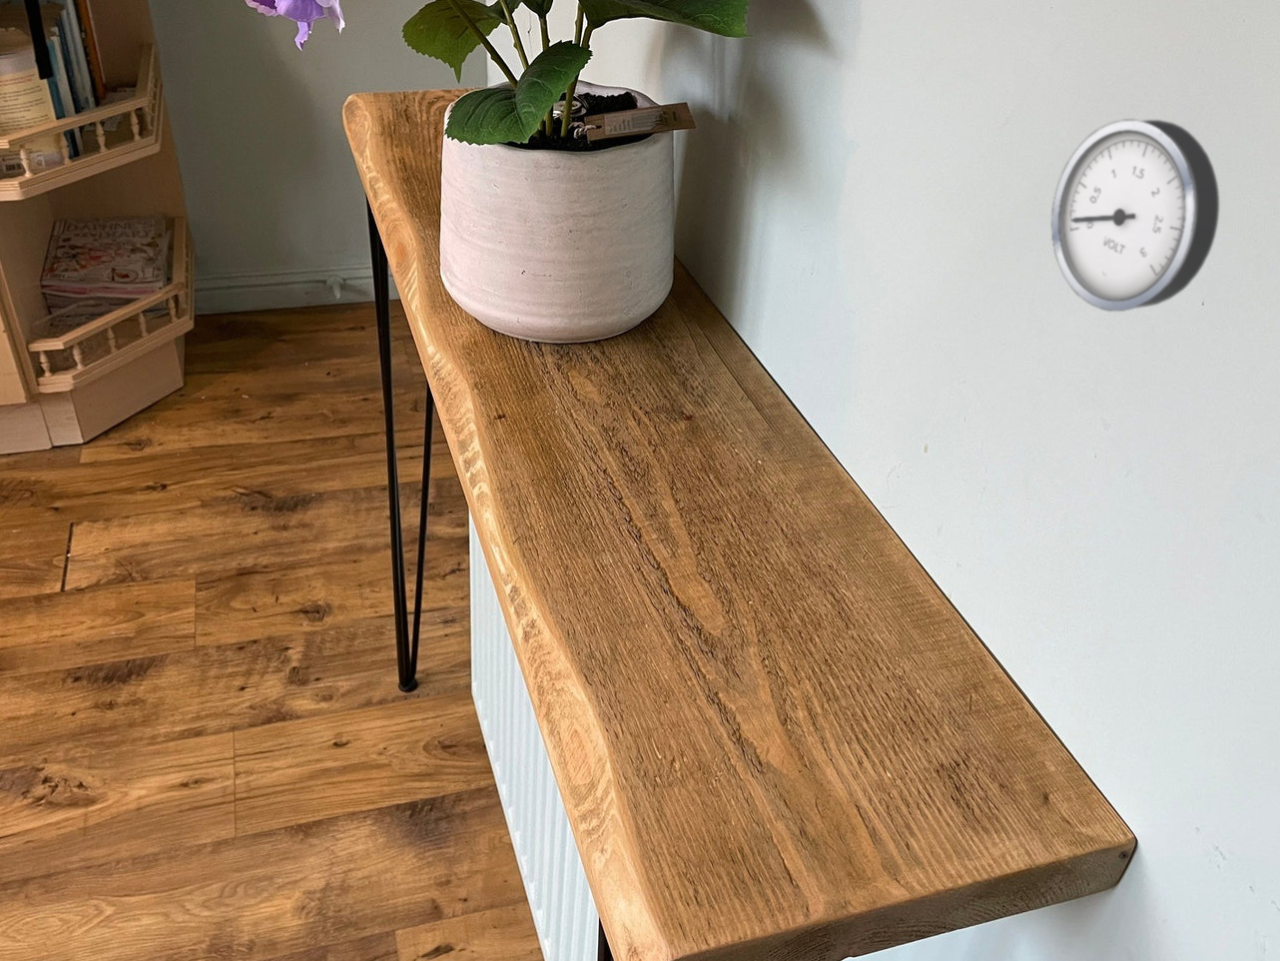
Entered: V 0.1
